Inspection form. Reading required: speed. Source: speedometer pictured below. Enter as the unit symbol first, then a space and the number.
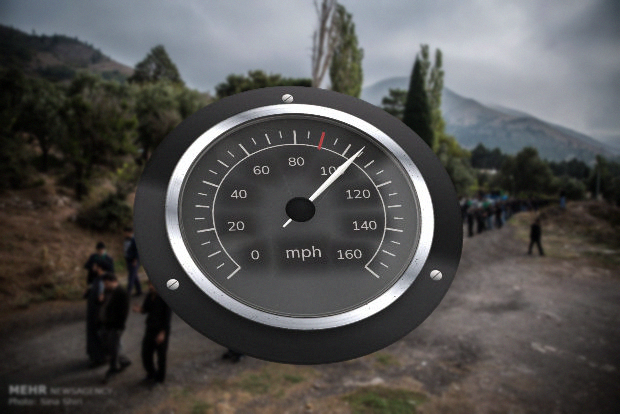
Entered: mph 105
